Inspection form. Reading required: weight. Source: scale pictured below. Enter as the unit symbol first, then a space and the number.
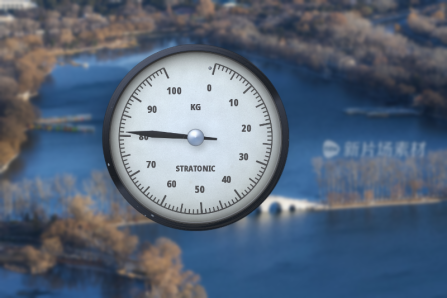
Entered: kg 81
